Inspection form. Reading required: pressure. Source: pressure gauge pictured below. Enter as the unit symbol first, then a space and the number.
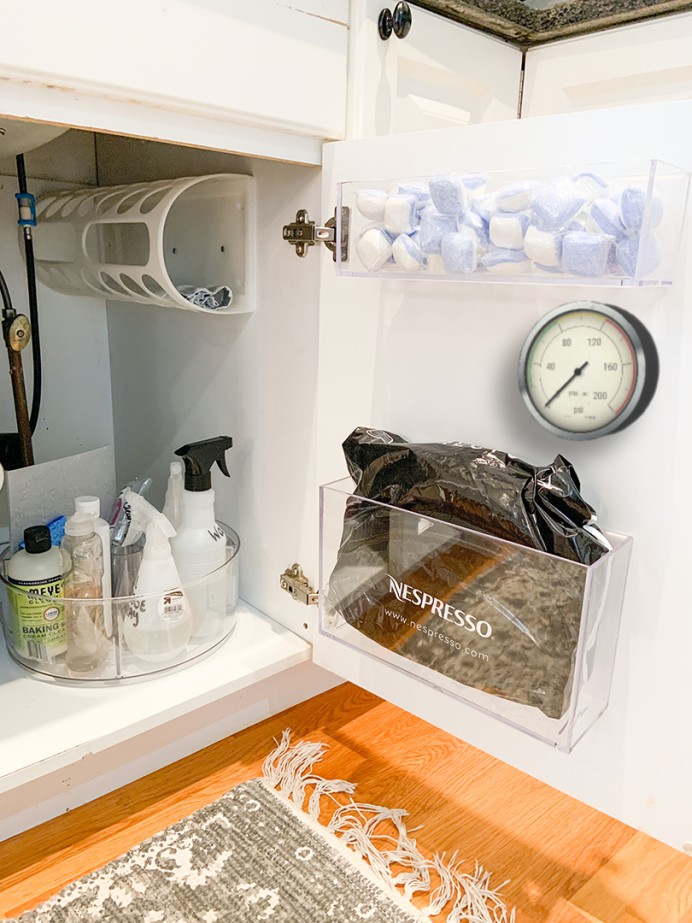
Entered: psi 0
